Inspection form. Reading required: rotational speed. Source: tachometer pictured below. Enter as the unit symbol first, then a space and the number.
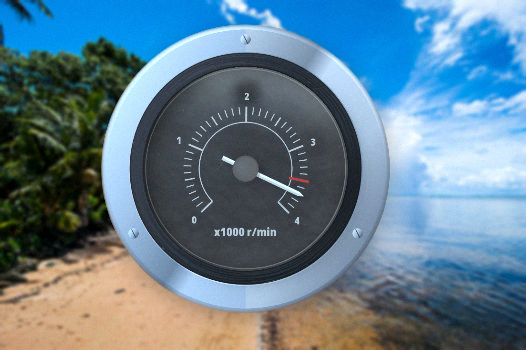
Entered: rpm 3700
